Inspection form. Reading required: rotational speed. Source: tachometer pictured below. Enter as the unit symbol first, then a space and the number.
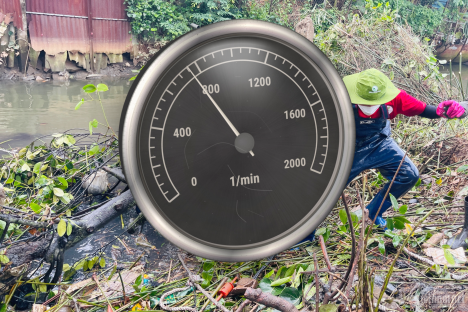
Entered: rpm 750
